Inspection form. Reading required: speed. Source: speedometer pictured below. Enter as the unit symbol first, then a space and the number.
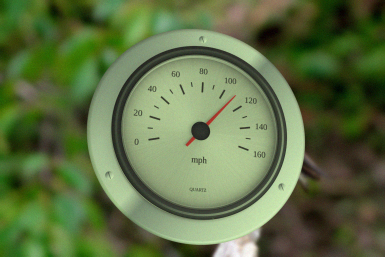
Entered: mph 110
